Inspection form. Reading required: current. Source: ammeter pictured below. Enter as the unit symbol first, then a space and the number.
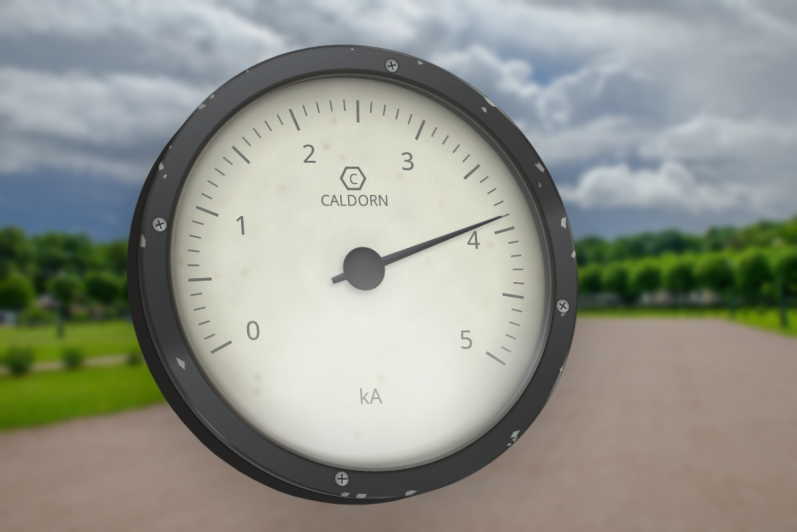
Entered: kA 3.9
